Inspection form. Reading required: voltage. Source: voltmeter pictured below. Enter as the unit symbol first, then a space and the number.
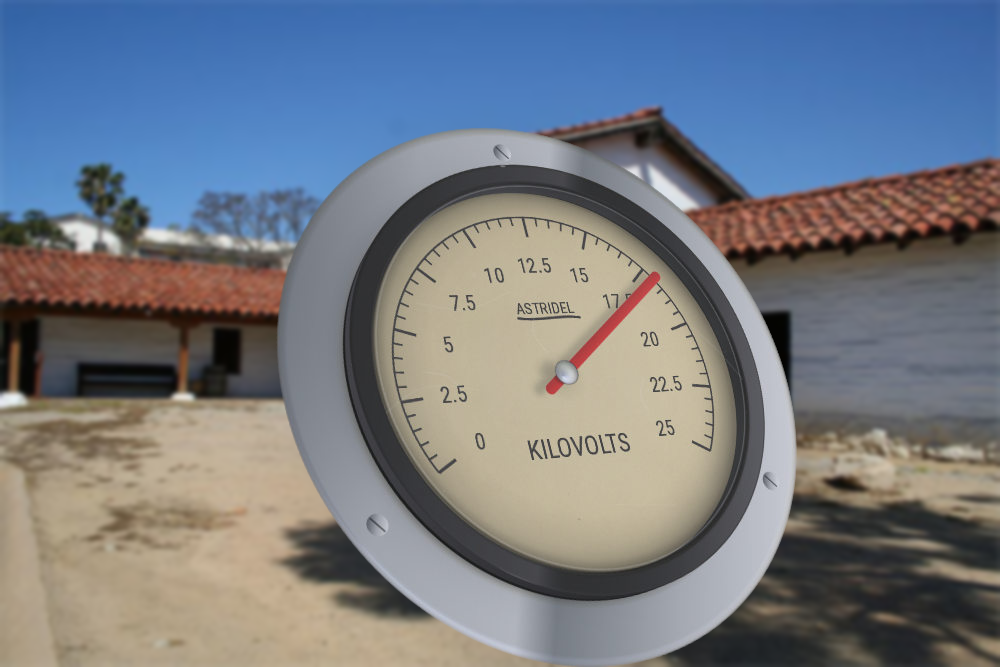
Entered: kV 18
